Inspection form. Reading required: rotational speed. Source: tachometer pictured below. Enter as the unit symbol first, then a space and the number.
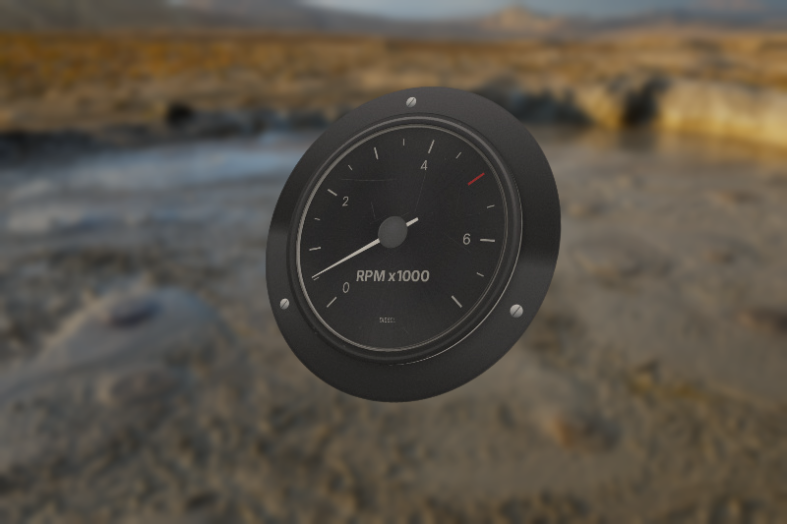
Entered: rpm 500
